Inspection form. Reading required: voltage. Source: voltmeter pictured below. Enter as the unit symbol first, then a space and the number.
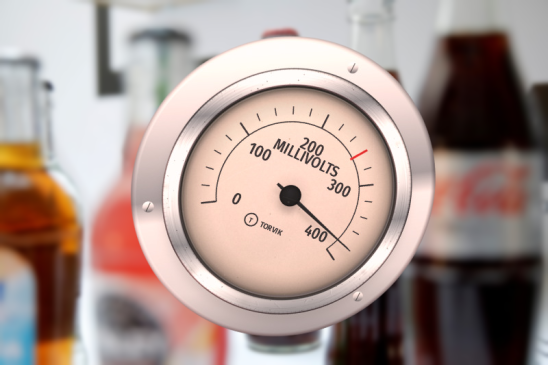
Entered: mV 380
